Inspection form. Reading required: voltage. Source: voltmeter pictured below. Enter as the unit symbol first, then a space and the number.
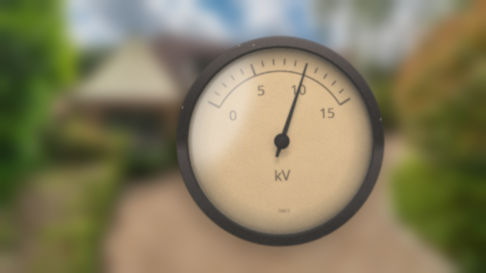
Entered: kV 10
